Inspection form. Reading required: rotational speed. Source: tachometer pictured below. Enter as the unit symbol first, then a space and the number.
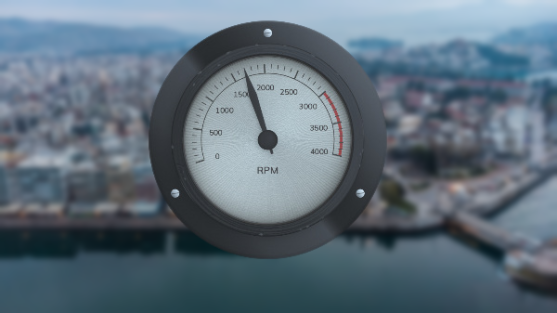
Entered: rpm 1700
